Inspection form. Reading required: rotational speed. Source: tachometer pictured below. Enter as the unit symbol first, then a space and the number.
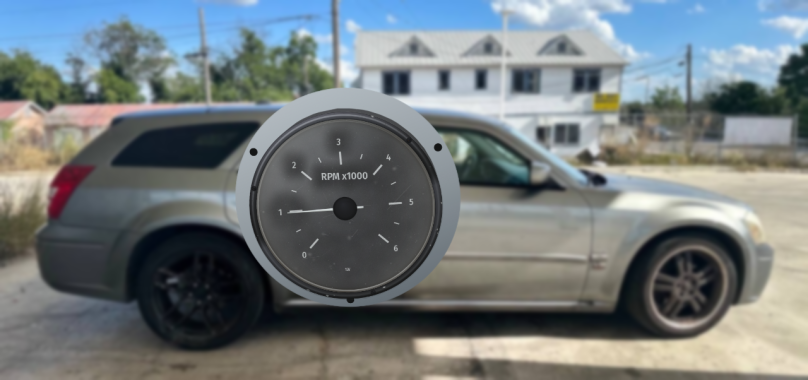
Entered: rpm 1000
